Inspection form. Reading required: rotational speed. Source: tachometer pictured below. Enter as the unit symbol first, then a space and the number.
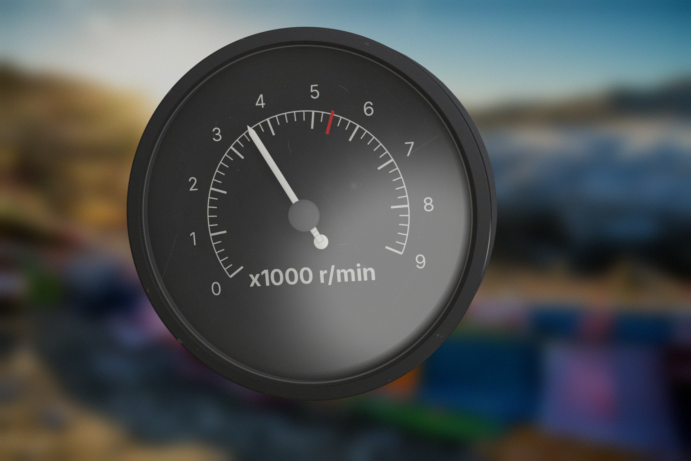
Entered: rpm 3600
